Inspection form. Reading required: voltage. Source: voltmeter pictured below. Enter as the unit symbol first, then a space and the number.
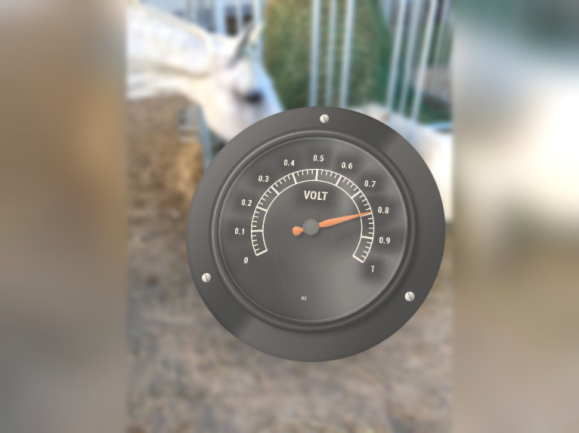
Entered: V 0.8
